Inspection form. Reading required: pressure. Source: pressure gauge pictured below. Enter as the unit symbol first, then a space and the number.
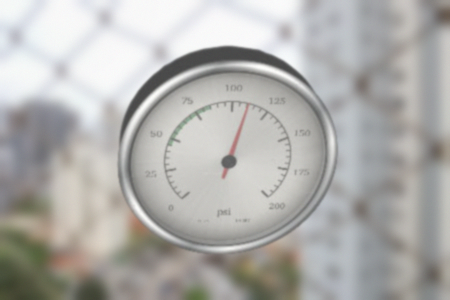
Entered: psi 110
